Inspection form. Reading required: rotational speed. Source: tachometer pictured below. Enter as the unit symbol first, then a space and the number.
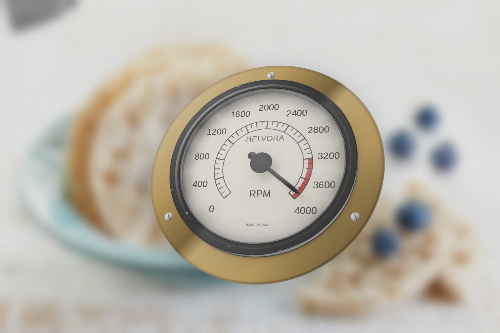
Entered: rpm 3900
